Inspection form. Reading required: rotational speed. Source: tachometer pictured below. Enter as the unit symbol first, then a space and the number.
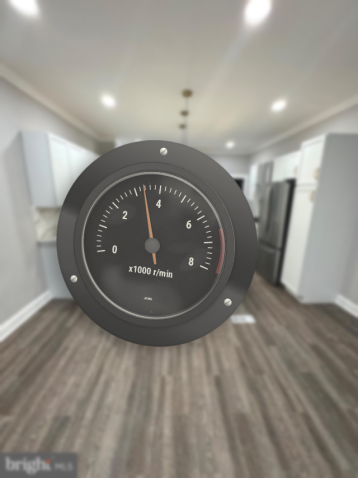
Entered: rpm 3400
